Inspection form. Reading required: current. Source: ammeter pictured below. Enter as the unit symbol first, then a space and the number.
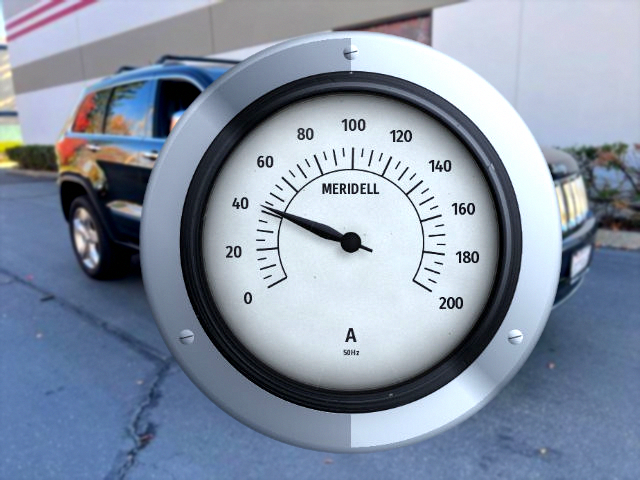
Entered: A 42.5
